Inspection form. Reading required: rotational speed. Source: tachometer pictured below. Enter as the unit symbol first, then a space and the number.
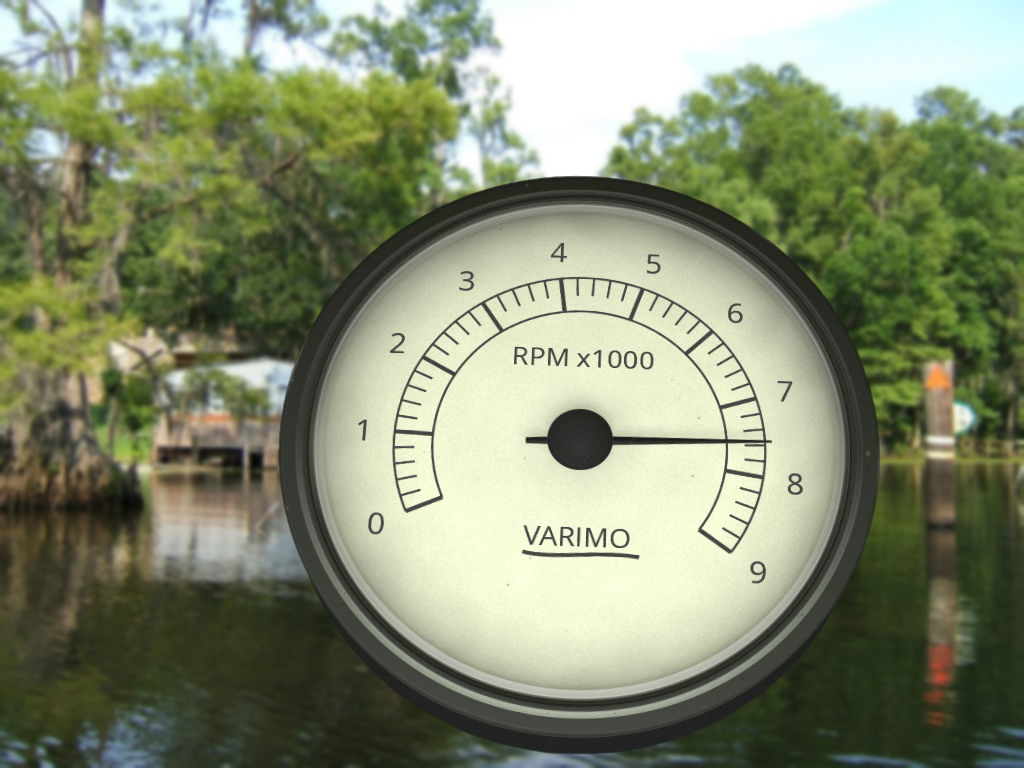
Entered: rpm 7600
